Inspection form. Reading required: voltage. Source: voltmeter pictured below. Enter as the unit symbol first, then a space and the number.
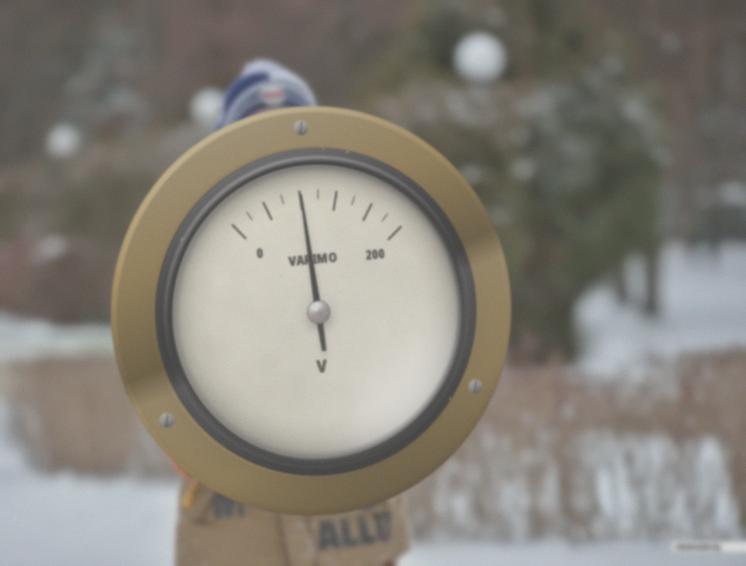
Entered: V 80
